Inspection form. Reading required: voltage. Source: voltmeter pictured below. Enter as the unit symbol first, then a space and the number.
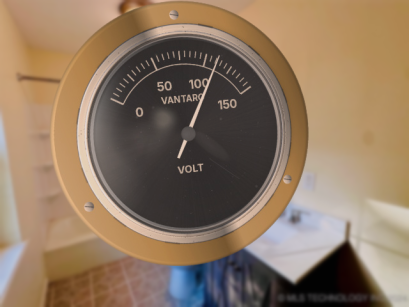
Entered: V 110
